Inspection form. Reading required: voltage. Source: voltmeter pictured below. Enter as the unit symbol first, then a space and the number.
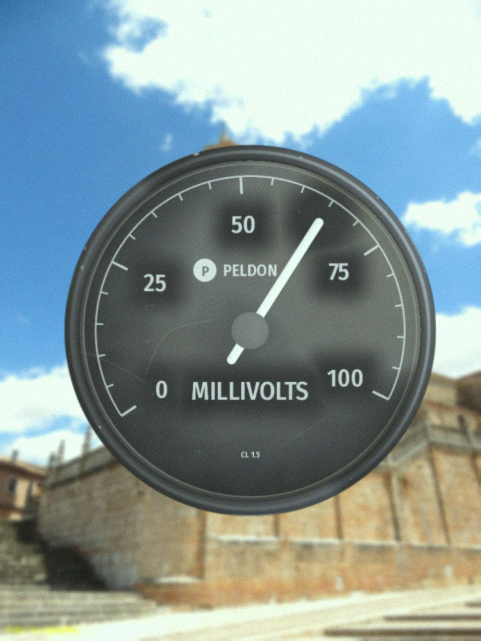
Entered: mV 65
